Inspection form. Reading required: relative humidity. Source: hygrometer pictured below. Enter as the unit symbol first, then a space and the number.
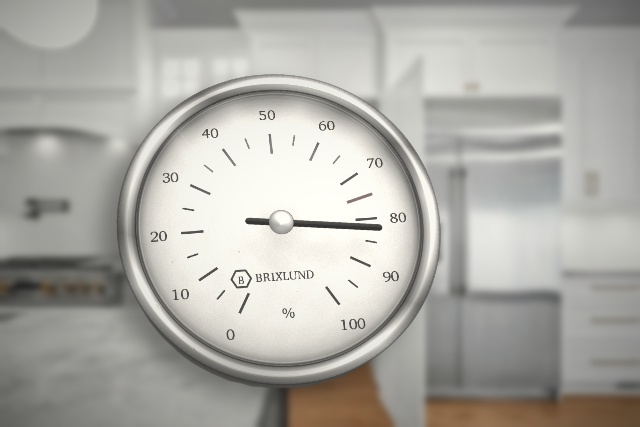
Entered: % 82.5
